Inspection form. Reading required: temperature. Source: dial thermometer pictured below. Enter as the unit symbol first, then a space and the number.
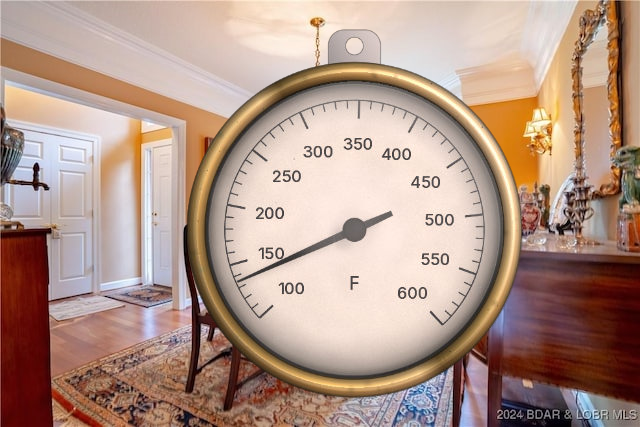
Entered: °F 135
